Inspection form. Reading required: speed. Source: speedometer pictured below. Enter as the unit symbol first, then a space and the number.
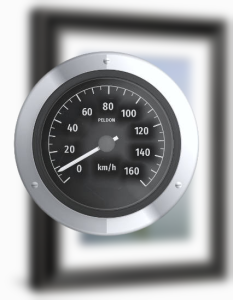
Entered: km/h 7.5
